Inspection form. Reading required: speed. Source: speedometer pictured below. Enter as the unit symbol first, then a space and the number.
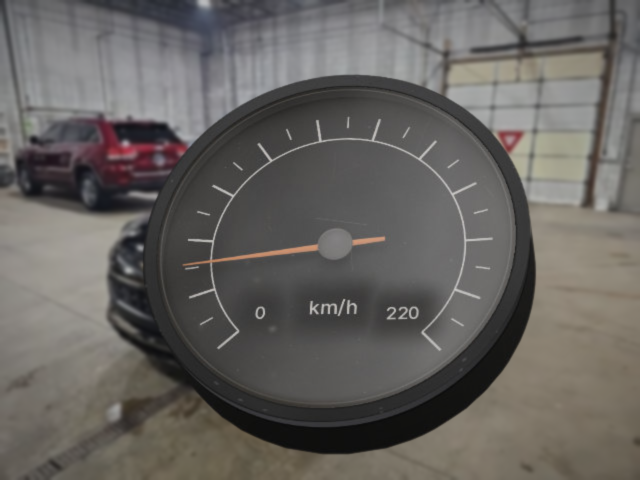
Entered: km/h 30
